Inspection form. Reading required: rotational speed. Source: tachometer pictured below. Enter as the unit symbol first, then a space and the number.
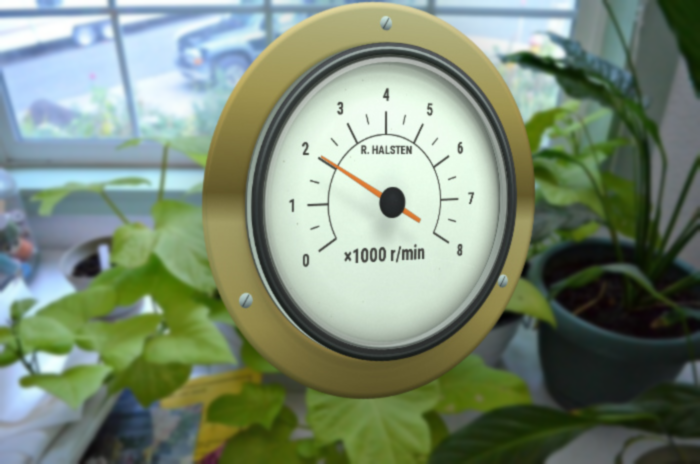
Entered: rpm 2000
